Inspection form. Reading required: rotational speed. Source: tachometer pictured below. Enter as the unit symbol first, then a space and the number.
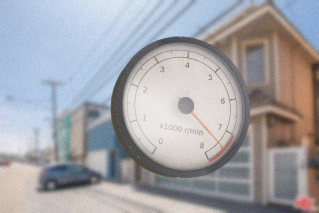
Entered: rpm 7500
